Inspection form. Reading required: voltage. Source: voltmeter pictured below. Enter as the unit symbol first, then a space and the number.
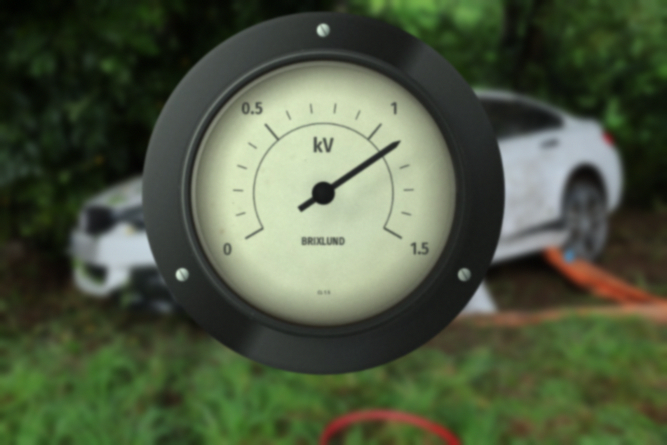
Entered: kV 1.1
